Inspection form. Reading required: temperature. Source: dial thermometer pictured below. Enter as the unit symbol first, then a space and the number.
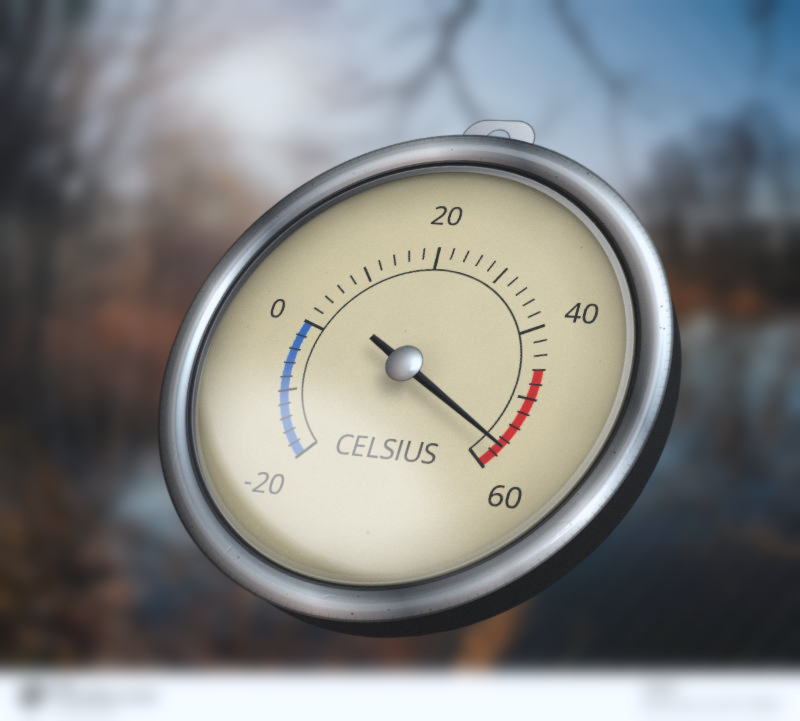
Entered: °C 57
